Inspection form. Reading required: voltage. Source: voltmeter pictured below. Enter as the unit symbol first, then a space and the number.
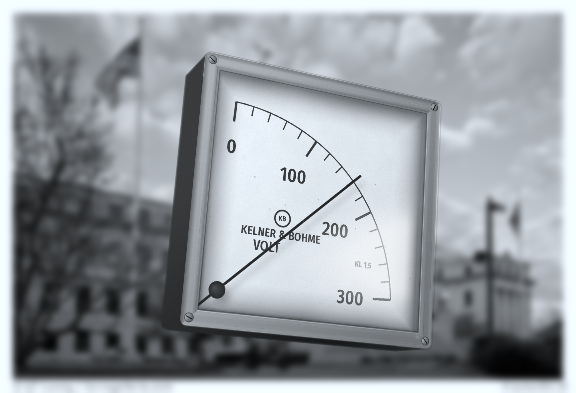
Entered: V 160
